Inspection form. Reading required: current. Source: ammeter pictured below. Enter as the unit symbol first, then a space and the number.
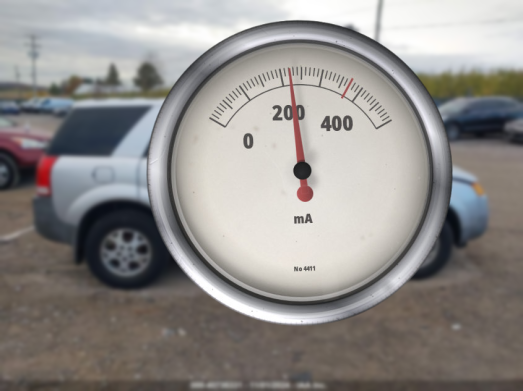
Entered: mA 220
